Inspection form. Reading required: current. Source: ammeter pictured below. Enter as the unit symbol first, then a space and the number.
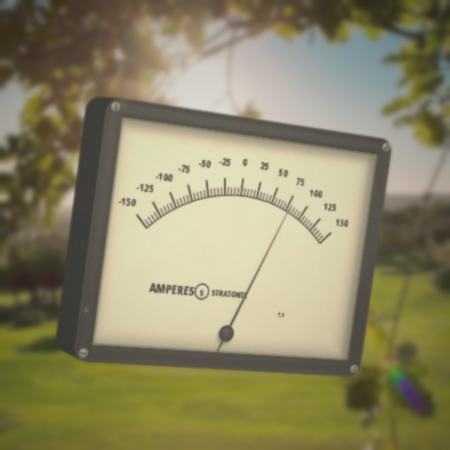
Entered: A 75
